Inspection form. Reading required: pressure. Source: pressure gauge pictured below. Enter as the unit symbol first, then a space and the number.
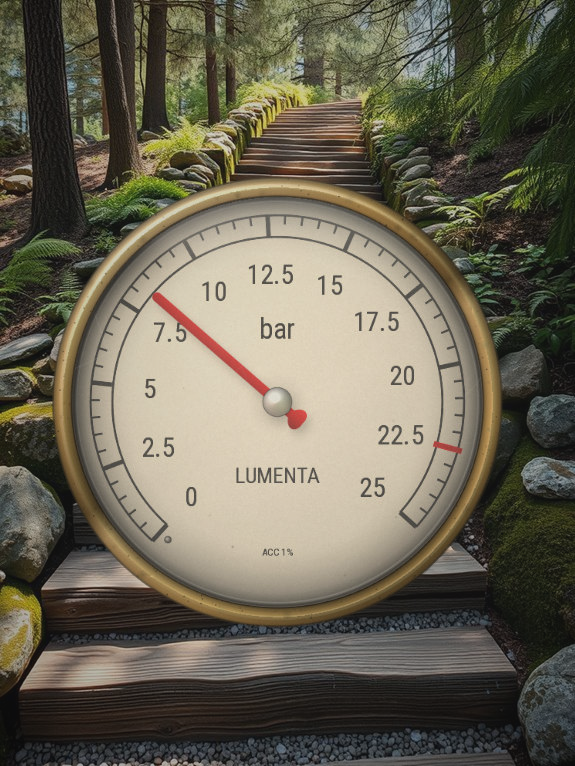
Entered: bar 8.25
